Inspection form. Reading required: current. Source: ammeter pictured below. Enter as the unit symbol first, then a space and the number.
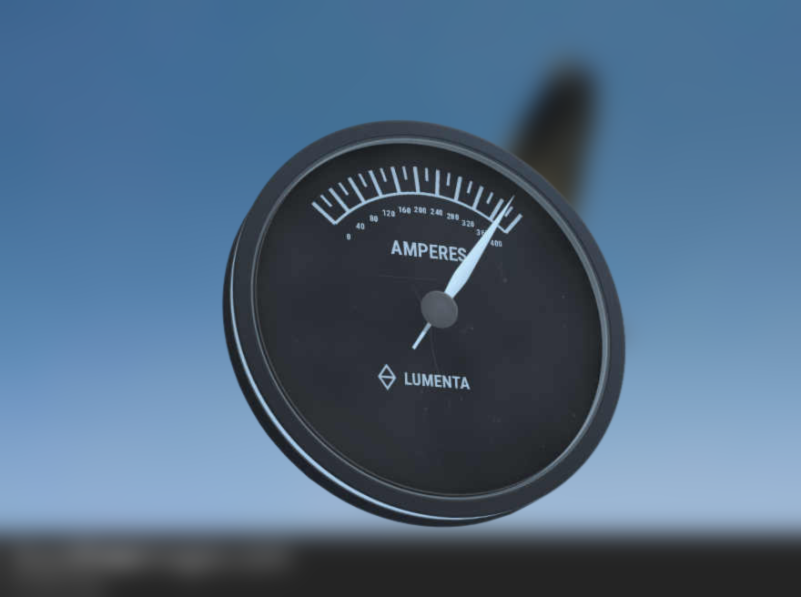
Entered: A 370
